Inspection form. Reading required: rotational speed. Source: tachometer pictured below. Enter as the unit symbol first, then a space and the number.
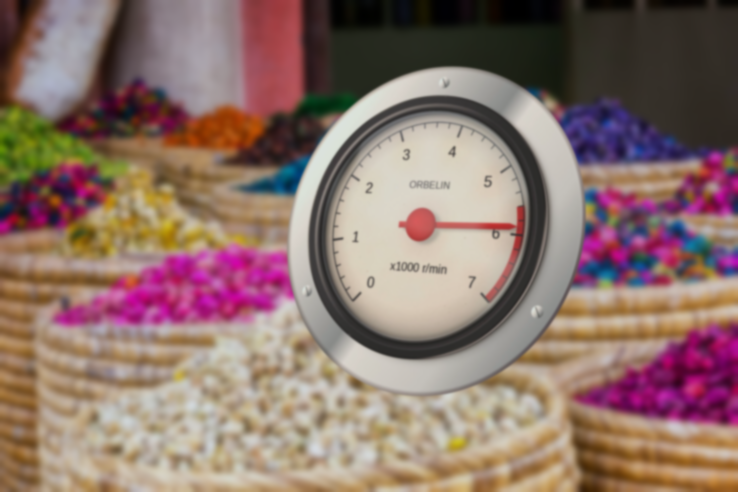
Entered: rpm 5900
